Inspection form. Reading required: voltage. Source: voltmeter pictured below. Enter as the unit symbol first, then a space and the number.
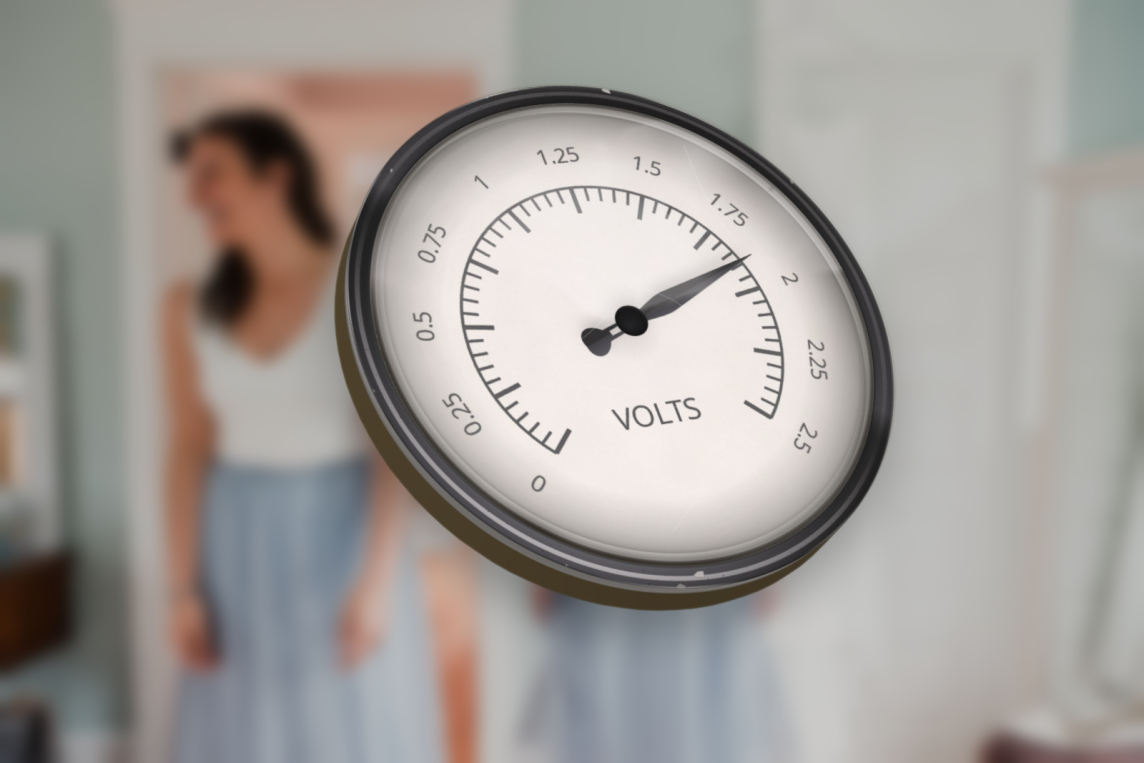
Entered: V 1.9
